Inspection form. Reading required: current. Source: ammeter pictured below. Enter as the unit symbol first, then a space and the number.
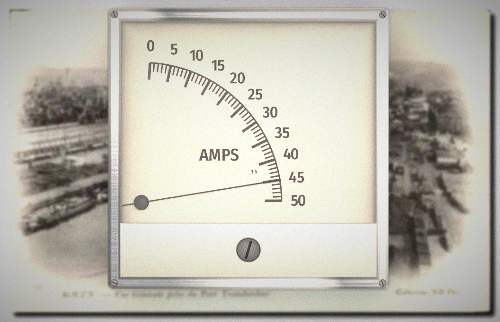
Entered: A 45
